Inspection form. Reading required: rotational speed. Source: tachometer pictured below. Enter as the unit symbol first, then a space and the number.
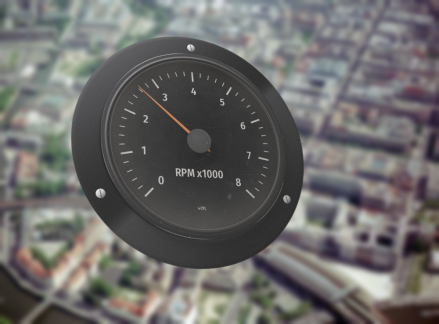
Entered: rpm 2600
